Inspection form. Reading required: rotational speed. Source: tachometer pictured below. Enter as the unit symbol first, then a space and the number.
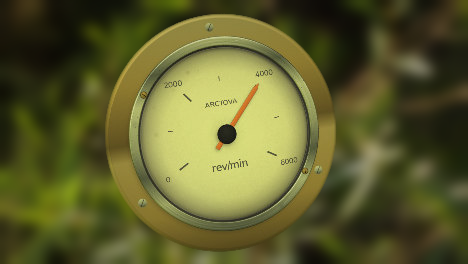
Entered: rpm 4000
